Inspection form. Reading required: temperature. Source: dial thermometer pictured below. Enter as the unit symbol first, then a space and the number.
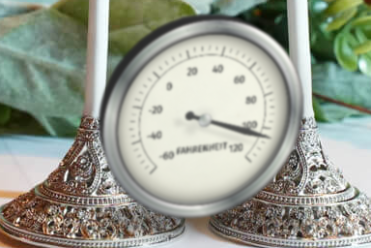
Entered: °F 104
